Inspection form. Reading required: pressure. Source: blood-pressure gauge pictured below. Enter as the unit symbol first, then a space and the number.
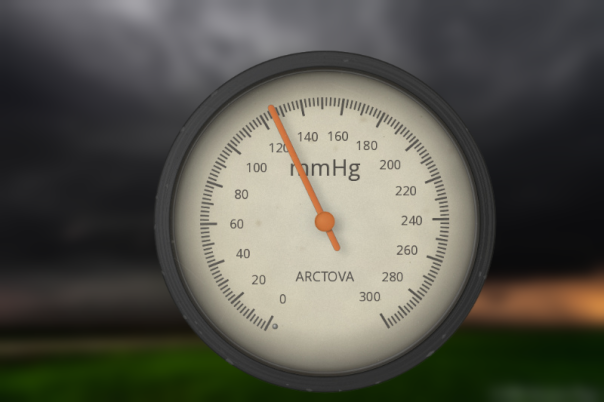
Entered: mmHg 126
